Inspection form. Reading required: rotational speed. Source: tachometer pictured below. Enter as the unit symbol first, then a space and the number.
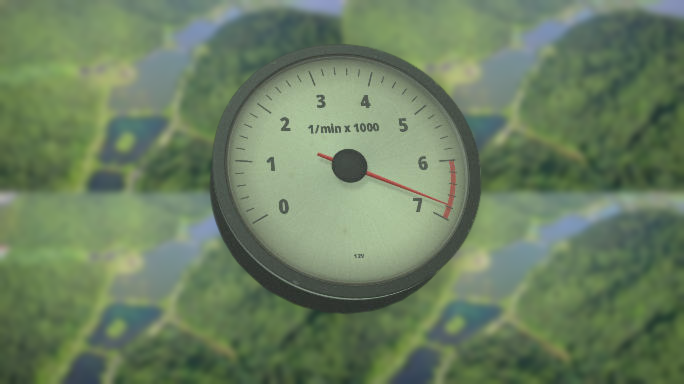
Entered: rpm 6800
